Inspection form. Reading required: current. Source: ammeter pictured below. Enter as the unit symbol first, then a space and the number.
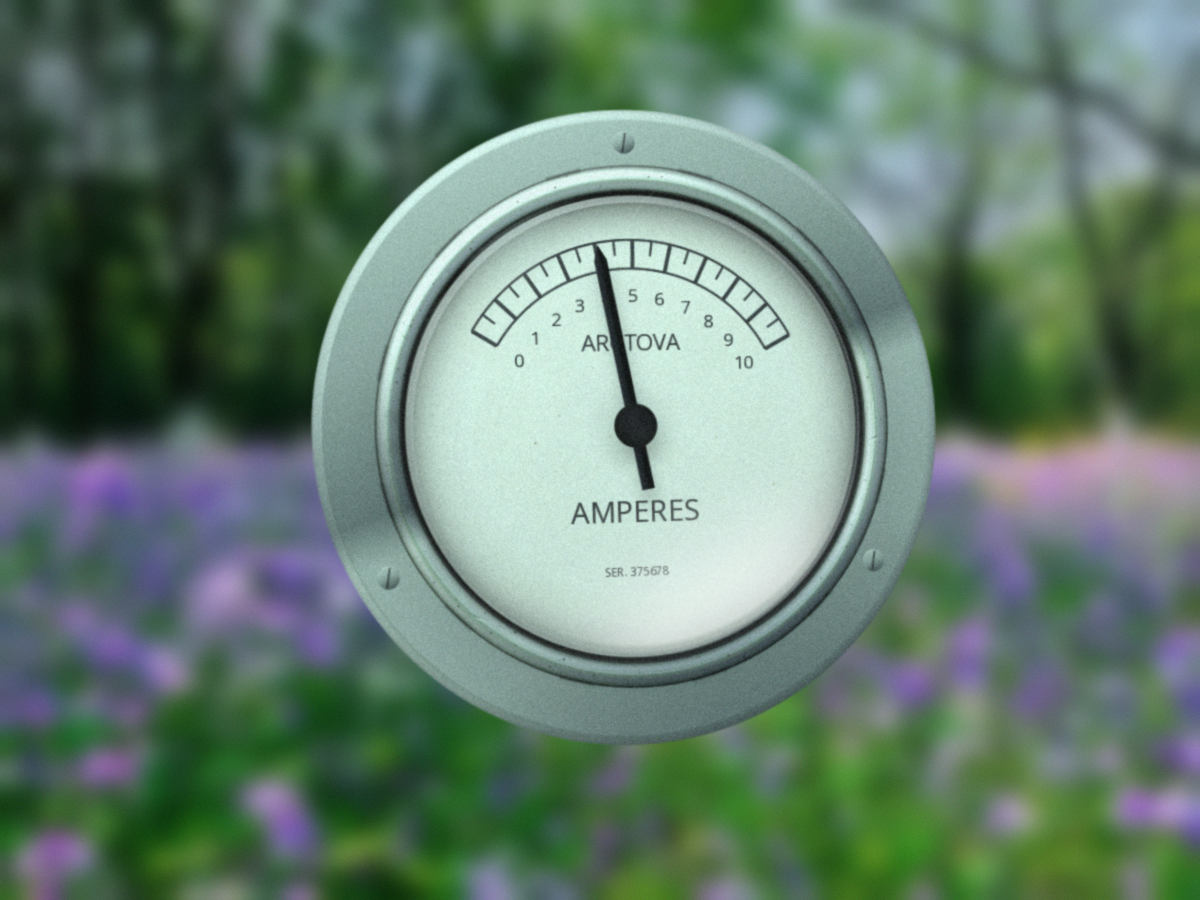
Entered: A 4
